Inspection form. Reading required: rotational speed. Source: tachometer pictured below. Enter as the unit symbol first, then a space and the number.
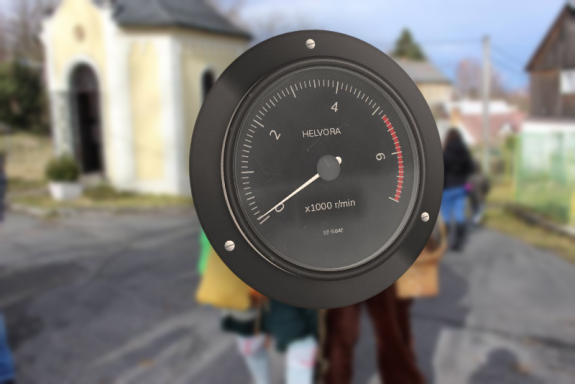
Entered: rpm 100
